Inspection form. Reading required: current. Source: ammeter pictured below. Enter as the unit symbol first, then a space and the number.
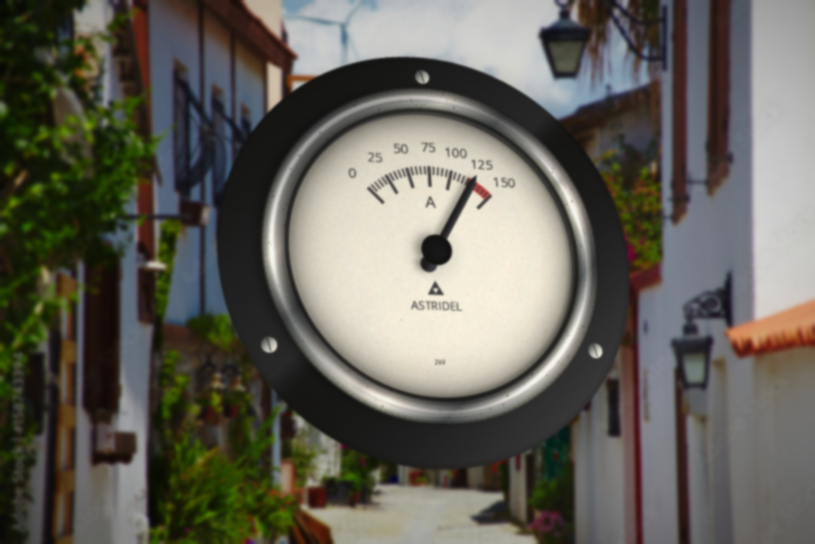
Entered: A 125
